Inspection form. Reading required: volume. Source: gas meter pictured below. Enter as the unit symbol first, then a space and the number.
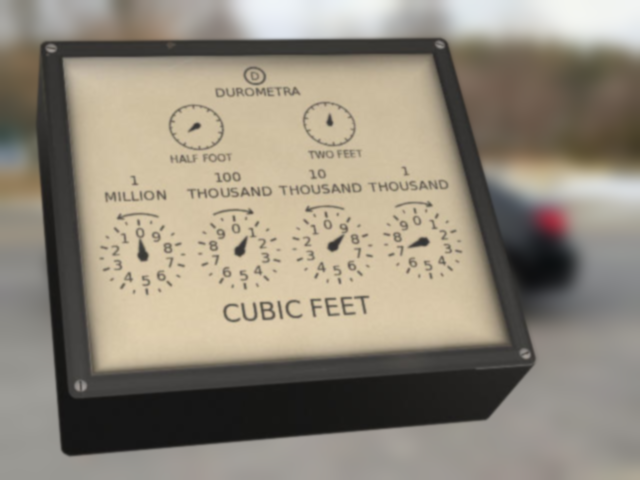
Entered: ft³ 8700
